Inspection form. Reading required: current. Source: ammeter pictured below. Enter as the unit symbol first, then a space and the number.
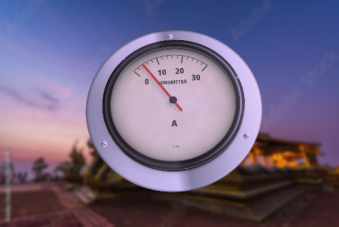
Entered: A 4
